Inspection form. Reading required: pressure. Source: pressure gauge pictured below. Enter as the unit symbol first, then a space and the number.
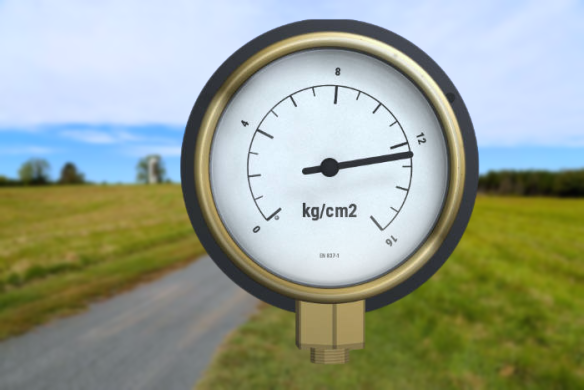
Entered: kg/cm² 12.5
